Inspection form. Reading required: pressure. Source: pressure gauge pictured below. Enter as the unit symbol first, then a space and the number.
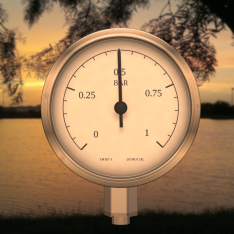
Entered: bar 0.5
